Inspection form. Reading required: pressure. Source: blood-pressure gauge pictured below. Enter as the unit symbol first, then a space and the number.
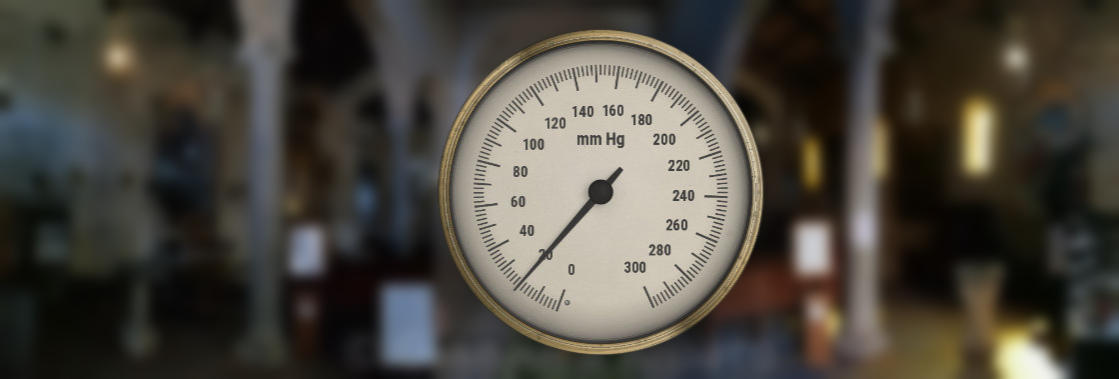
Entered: mmHg 20
